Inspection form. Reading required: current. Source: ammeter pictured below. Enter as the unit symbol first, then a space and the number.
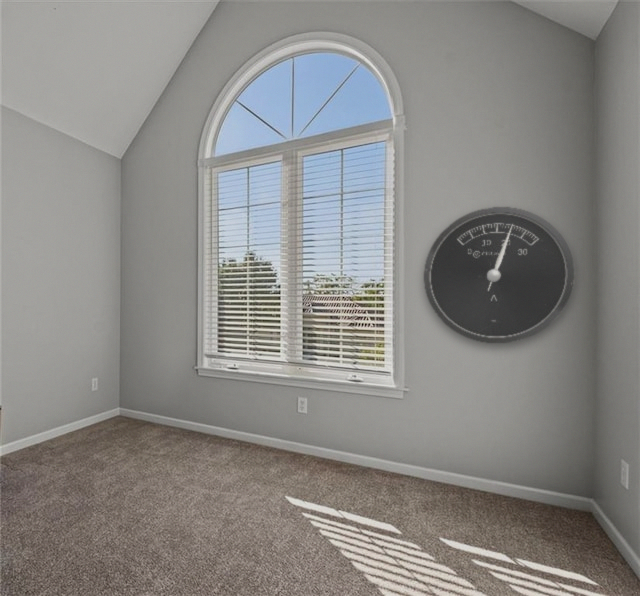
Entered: A 20
